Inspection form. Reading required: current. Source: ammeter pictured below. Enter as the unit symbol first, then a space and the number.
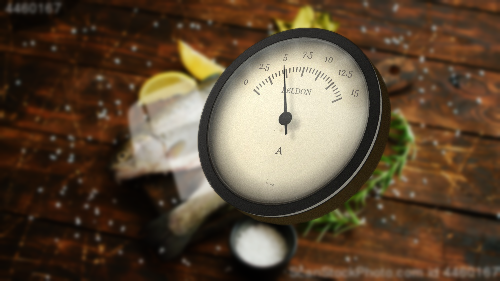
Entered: A 5
